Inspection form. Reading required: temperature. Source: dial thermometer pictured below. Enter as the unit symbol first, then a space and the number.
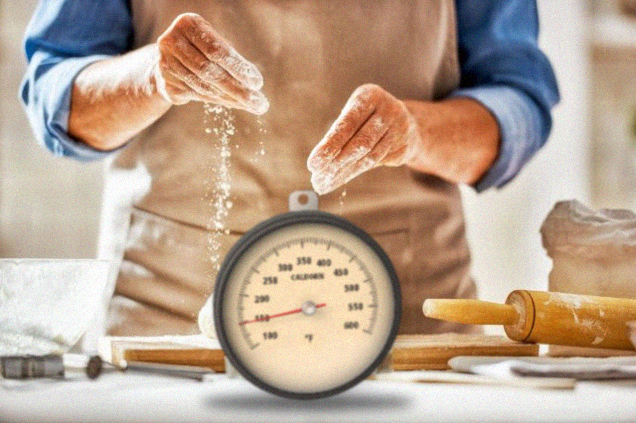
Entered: °F 150
